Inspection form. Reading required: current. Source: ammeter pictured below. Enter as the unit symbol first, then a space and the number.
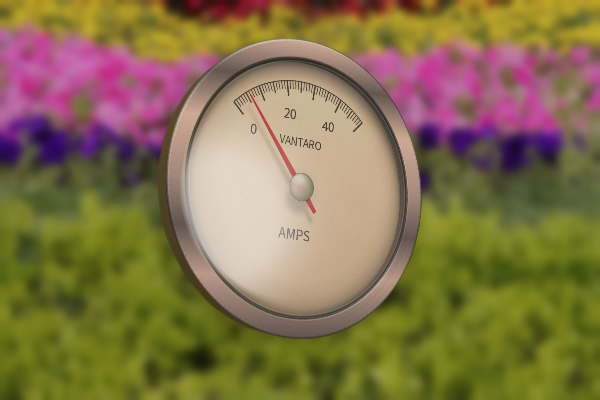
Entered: A 5
